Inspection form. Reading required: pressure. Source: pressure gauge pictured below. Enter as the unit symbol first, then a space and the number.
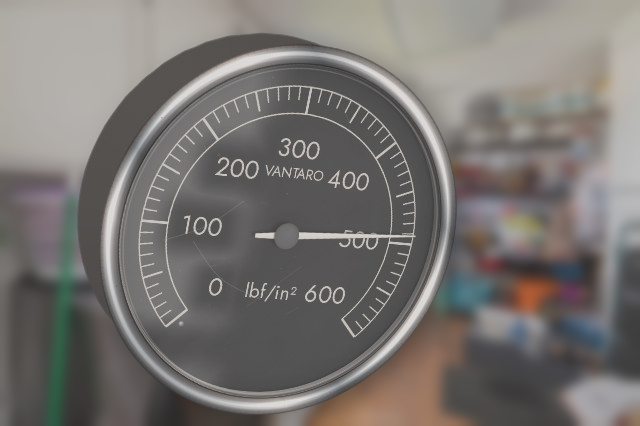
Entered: psi 490
